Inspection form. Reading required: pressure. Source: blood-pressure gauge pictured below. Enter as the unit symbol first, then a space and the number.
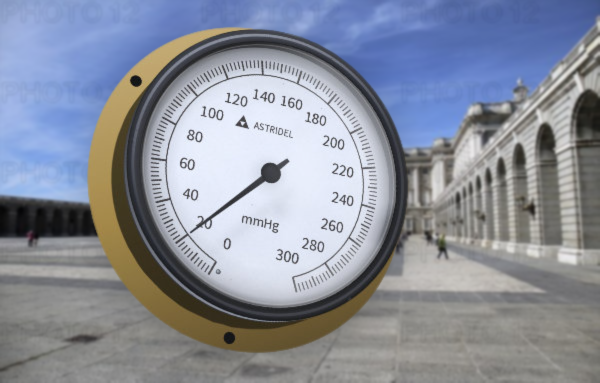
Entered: mmHg 20
